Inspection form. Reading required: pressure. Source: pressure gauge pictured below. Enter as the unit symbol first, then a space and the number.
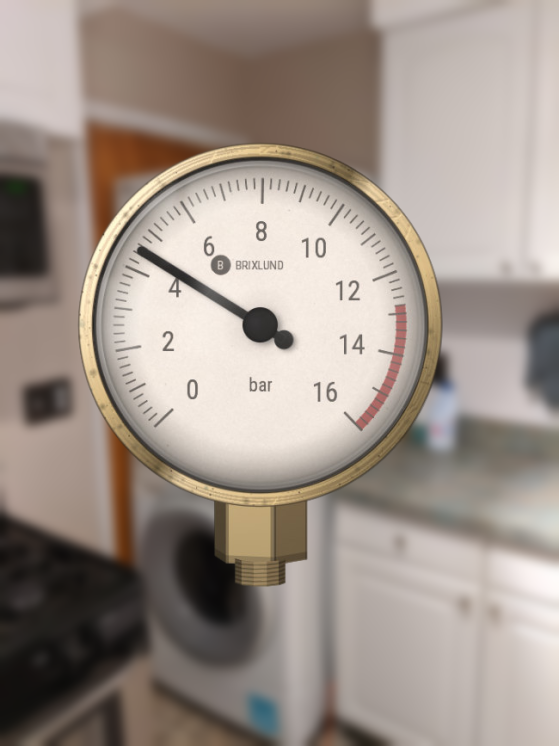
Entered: bar 4.5
